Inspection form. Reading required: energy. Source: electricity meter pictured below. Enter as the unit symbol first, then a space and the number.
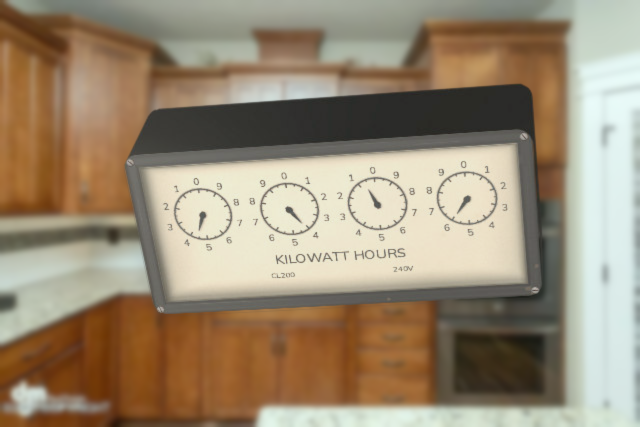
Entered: kWh 4406
